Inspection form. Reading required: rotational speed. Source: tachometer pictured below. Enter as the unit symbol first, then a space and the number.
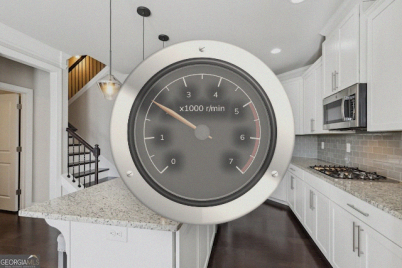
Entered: rpm 2000
